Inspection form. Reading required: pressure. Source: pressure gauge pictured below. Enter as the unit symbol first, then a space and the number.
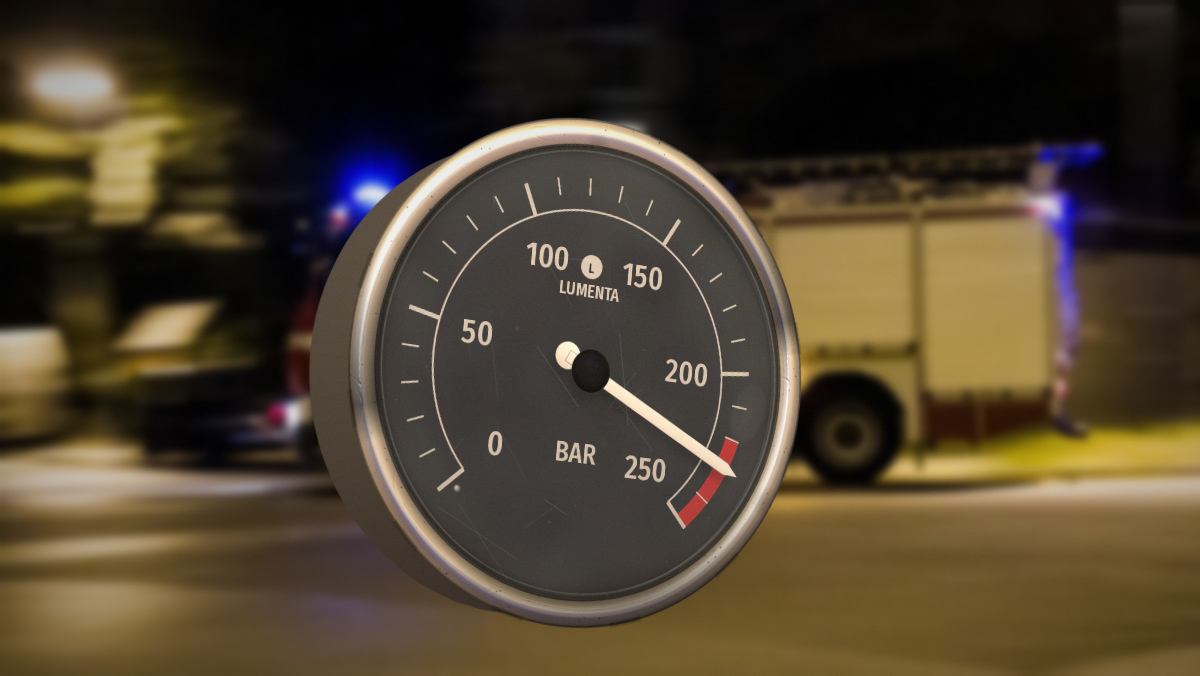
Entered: bar 230
